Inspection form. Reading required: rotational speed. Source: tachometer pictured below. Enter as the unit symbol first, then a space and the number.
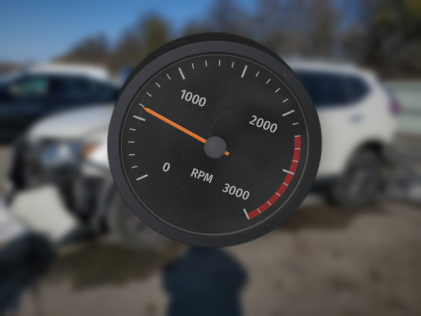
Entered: rpm 600
